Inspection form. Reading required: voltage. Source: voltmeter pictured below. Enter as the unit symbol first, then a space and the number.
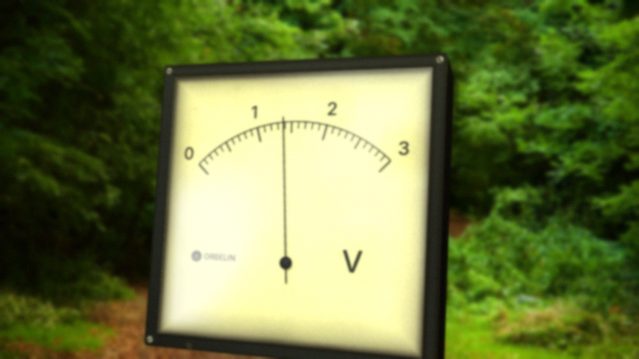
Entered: V 1.4
